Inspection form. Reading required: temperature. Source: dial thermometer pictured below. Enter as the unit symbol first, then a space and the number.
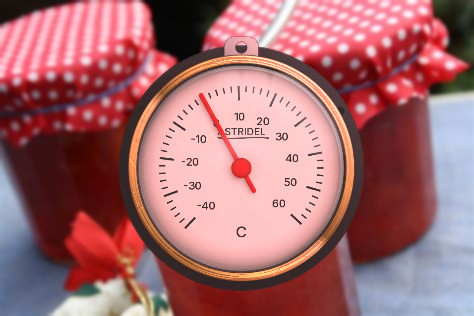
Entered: °C 0
